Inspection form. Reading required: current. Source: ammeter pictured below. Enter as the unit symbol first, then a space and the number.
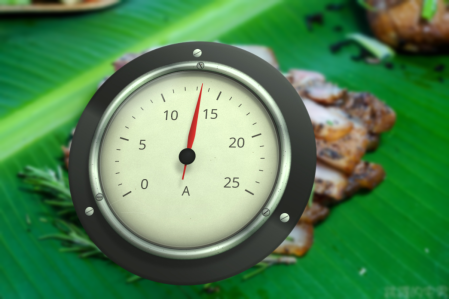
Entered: A 13.5
